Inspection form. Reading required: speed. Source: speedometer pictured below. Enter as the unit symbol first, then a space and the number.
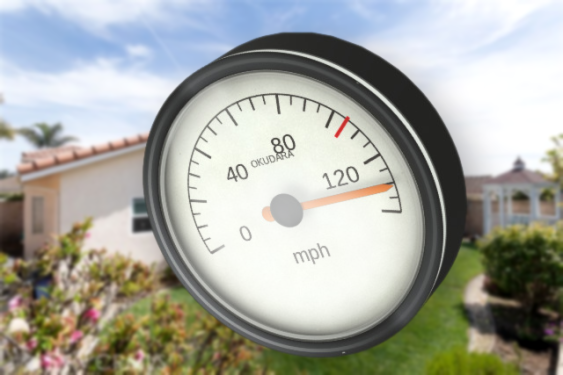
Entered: mph 130
